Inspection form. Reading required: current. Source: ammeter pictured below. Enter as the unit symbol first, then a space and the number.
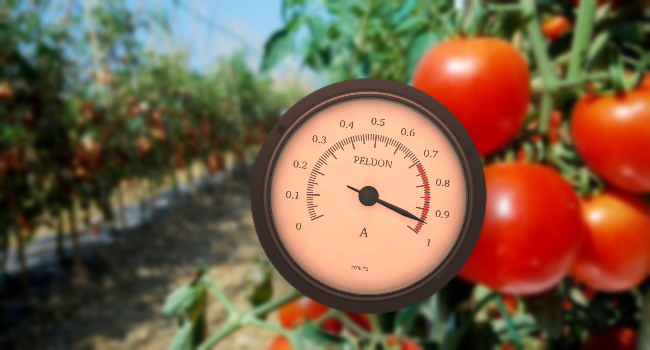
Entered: A 0.95
